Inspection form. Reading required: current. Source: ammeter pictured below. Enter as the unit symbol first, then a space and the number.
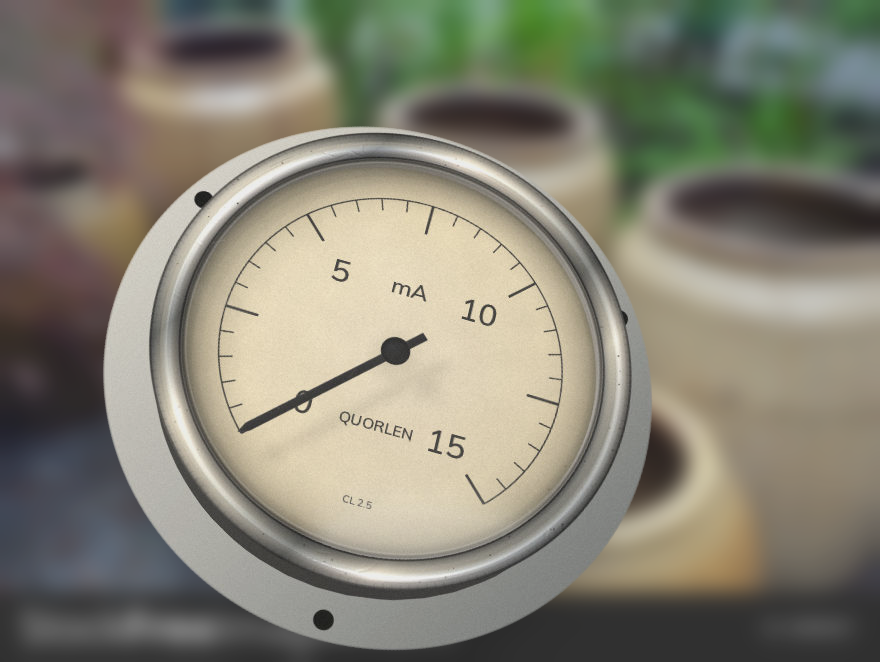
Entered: mA 0
